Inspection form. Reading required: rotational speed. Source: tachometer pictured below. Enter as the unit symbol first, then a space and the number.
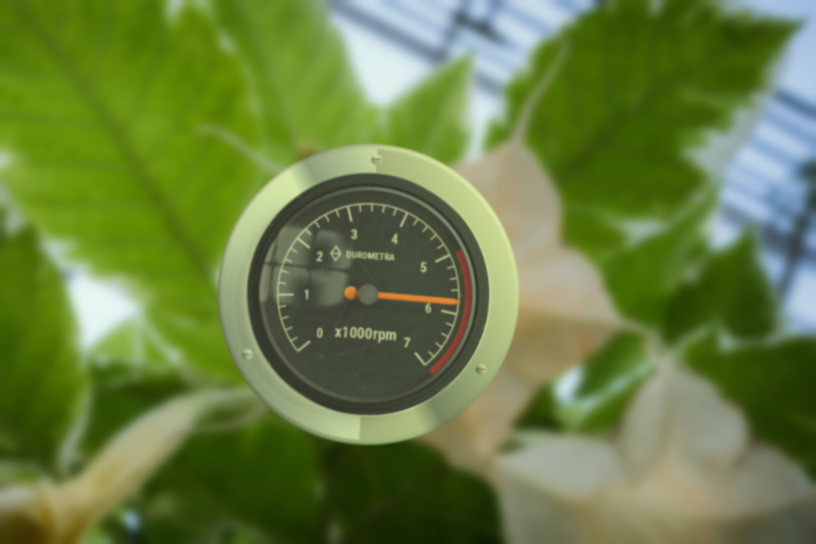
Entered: rpm 5800
